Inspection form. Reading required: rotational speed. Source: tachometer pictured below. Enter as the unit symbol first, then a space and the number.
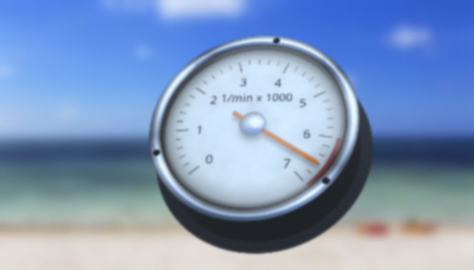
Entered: rpm 6600
